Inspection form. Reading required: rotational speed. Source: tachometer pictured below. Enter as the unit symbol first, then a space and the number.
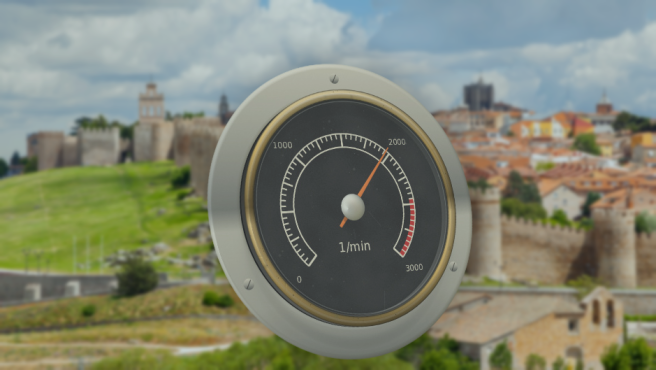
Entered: rpm 1950
